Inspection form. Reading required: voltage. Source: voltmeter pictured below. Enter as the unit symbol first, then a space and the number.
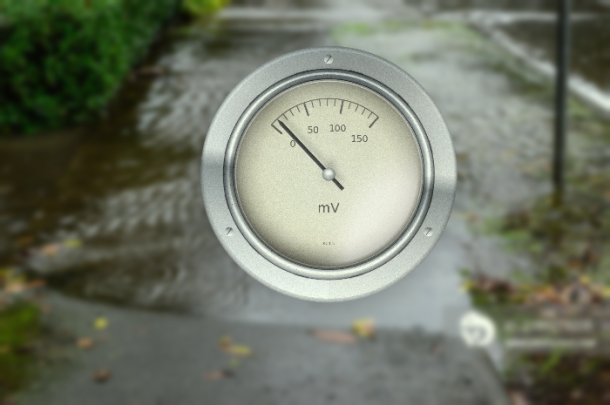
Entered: mV 10
